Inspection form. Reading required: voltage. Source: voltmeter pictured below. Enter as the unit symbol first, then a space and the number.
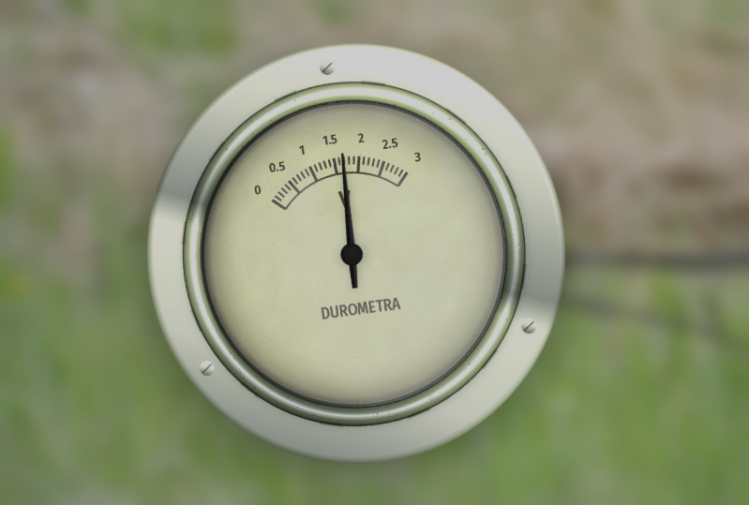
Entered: V 1.7
